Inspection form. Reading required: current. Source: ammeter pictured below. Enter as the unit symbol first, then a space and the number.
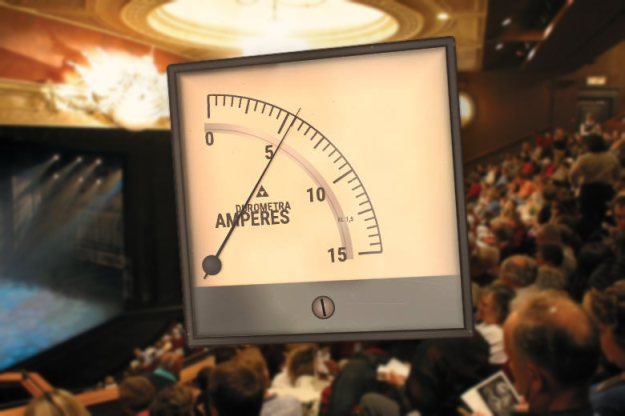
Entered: A 5.5
